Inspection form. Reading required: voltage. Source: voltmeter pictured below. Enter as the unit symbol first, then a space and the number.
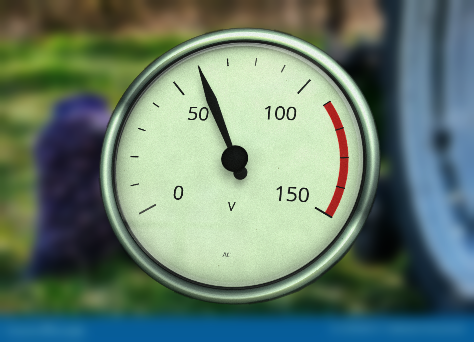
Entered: V 60
